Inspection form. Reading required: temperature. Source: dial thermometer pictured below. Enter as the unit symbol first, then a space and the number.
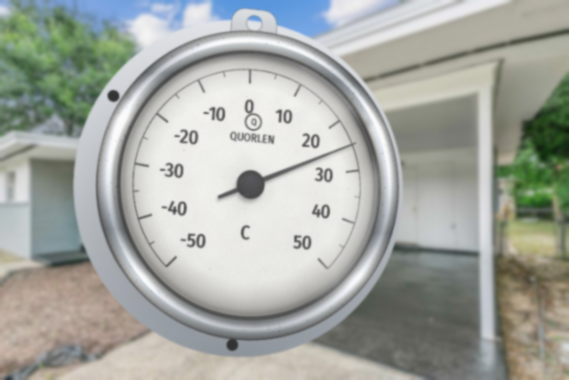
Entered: °C 25
